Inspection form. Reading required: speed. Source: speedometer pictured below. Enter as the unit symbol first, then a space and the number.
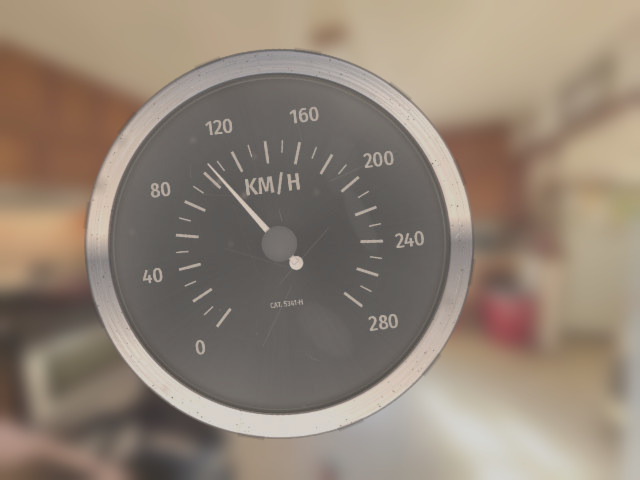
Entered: km/h 105
